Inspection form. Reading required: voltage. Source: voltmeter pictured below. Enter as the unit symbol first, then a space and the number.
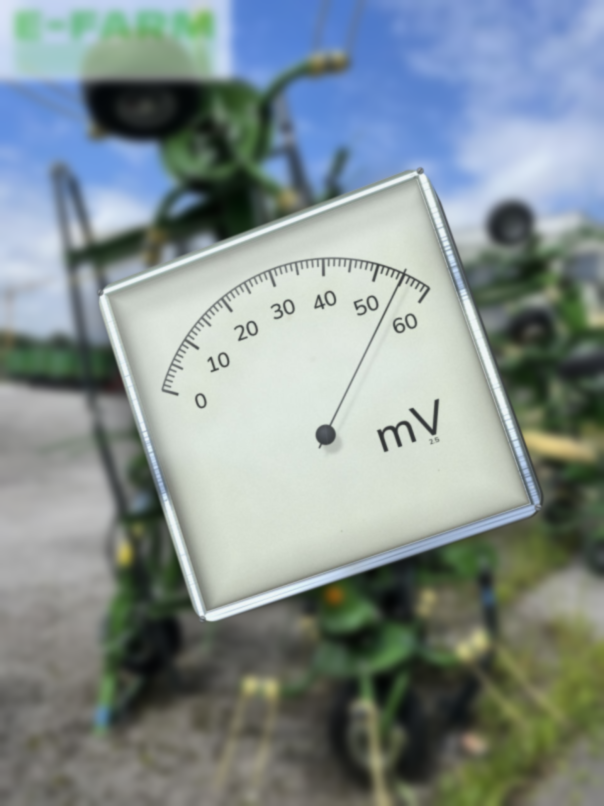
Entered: mV 55
